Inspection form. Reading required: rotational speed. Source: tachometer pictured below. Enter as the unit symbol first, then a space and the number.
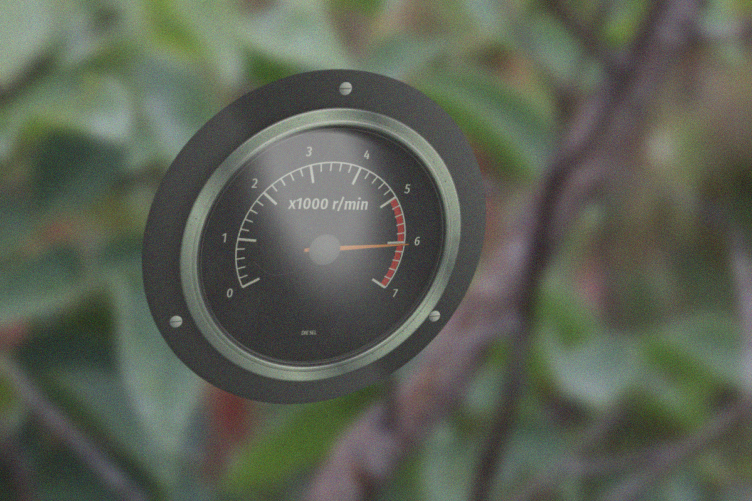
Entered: rpm 6000
